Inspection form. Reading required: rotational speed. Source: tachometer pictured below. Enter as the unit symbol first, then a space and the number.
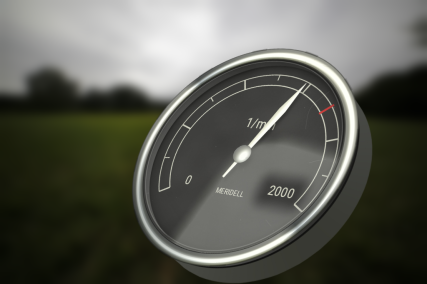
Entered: rpm 1200
